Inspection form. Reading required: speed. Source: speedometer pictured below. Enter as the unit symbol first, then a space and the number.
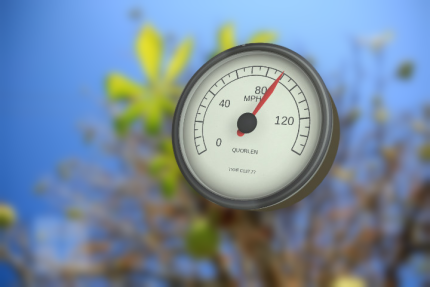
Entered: mph 90
